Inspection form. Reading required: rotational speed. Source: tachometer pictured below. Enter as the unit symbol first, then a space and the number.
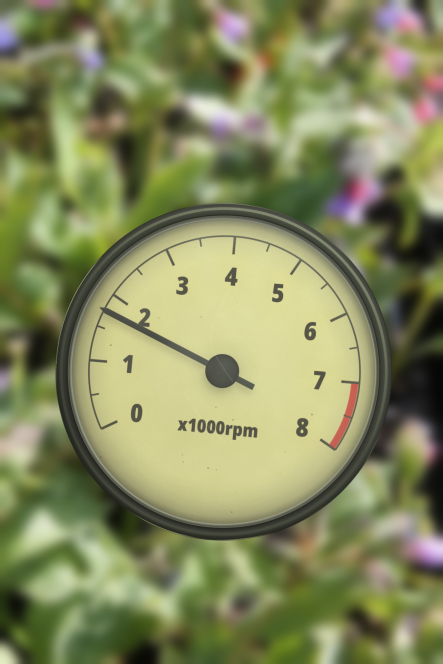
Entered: rpm 1750
